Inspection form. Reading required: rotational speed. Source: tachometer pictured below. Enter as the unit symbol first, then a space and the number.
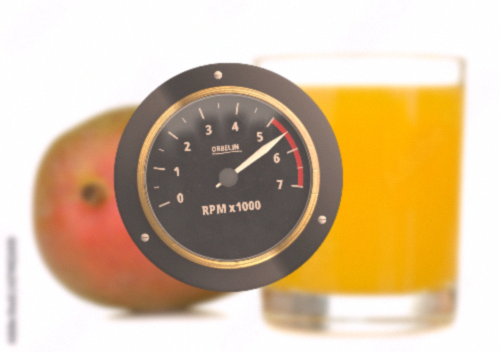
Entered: rpm 5500
